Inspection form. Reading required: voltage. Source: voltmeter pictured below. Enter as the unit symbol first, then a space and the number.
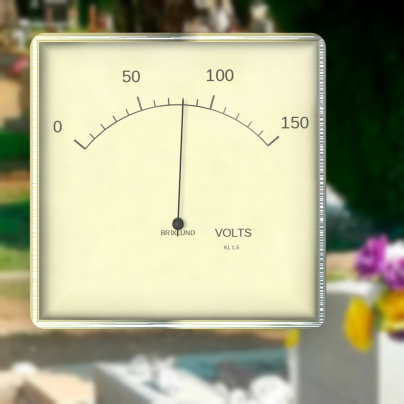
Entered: V 80
